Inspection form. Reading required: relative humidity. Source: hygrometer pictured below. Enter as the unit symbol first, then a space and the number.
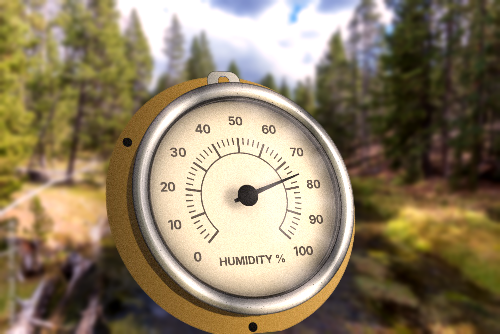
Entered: % 76
